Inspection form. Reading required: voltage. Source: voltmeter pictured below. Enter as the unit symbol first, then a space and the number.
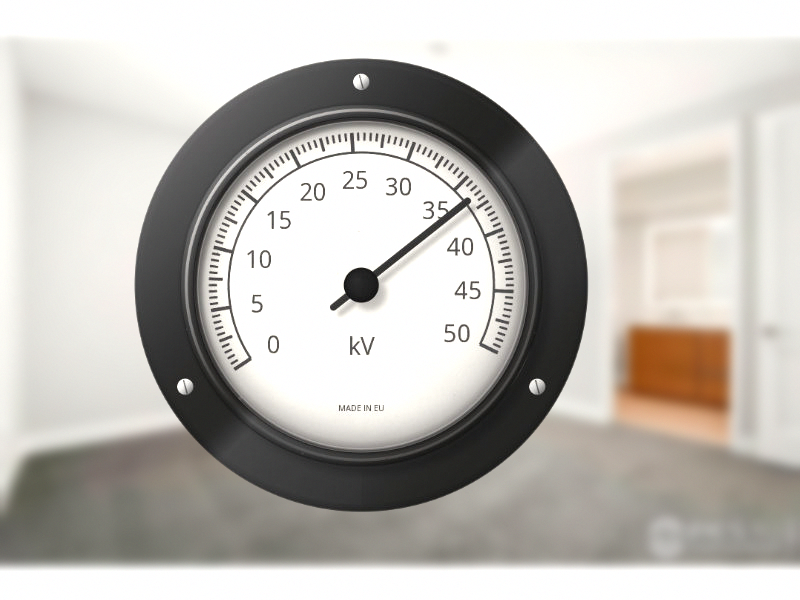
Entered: kV 36.5
